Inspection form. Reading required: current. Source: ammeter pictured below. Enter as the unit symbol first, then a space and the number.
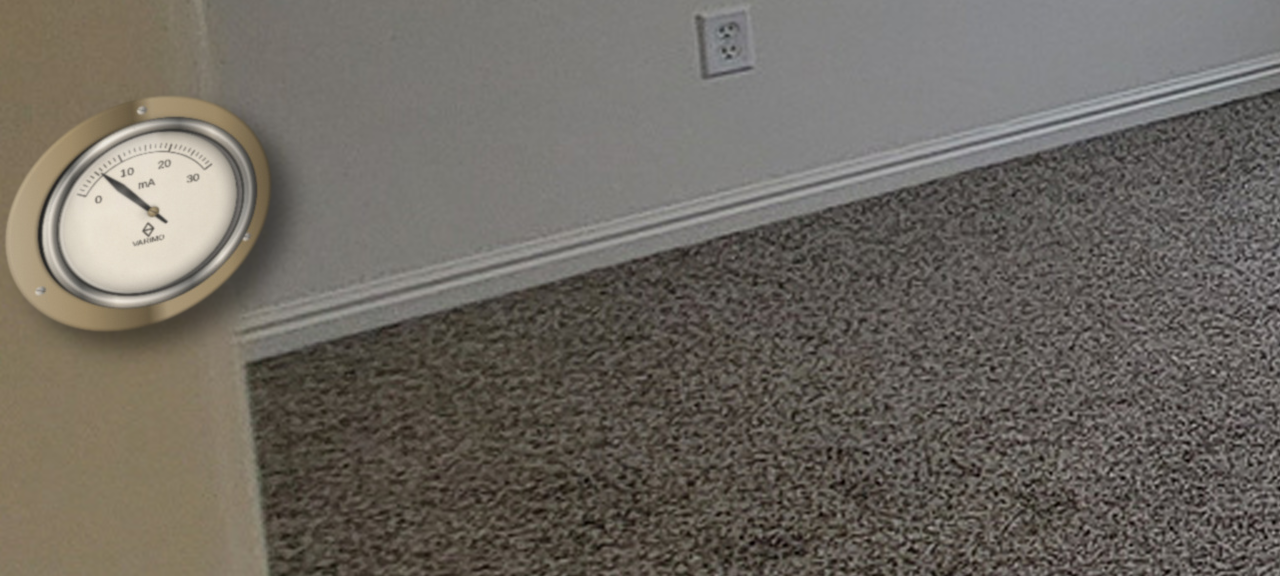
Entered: mA 5
